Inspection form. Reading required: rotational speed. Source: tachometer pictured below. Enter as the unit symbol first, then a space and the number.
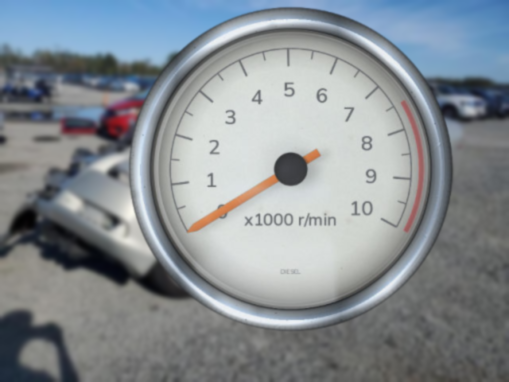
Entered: rpm 0
